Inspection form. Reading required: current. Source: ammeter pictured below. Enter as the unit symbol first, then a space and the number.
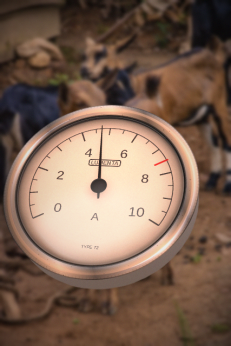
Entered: A 4.75
